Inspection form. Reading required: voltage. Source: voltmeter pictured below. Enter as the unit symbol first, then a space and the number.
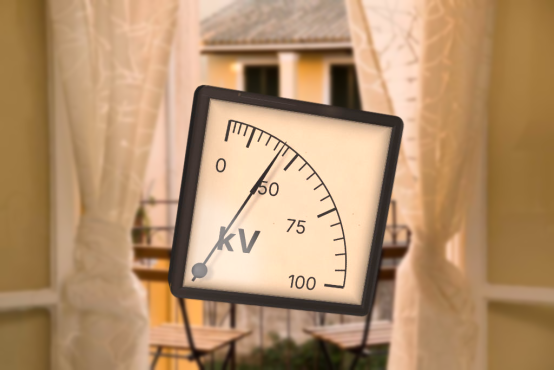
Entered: kV 42.5
